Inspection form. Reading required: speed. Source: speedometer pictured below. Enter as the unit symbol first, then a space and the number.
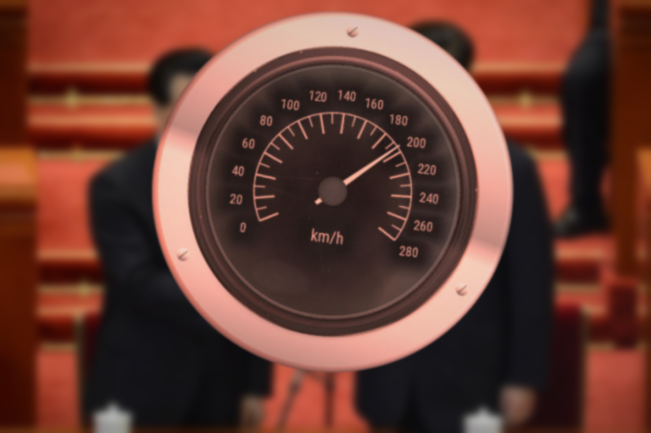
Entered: km/h 195
